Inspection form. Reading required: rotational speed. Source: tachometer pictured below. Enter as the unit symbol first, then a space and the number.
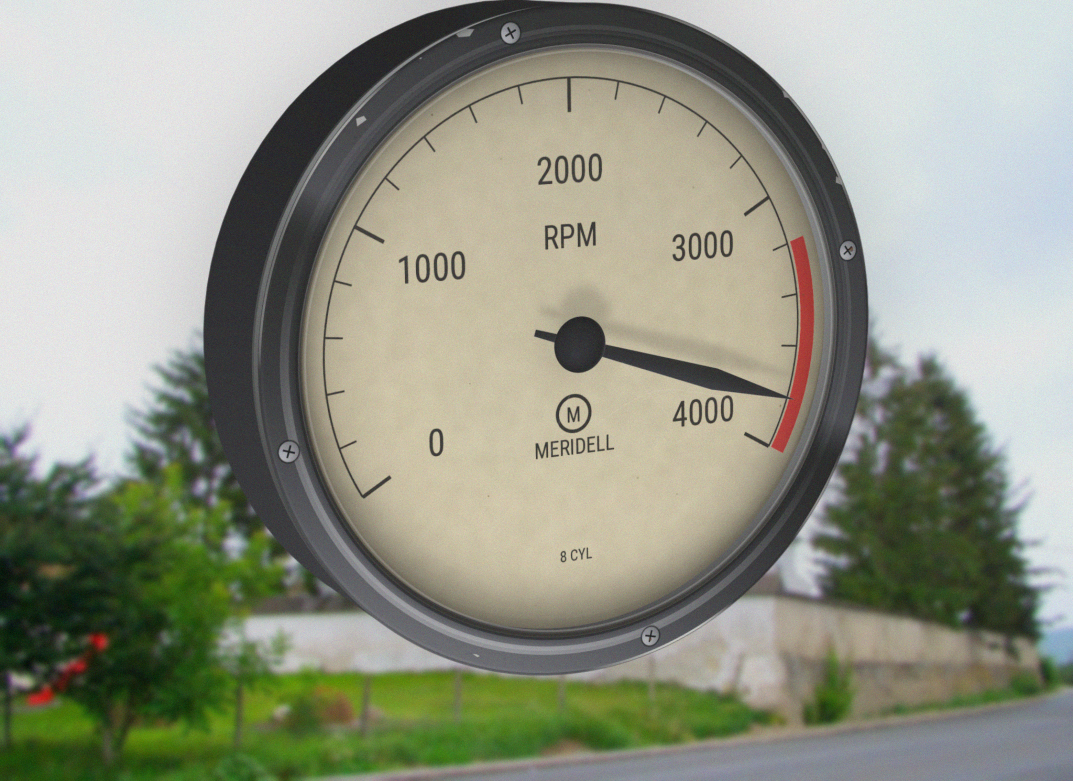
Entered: rpm 3800
